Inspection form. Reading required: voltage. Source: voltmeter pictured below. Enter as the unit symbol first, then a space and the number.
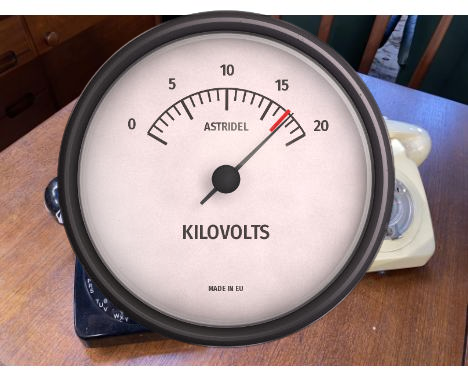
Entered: kV 17.5
